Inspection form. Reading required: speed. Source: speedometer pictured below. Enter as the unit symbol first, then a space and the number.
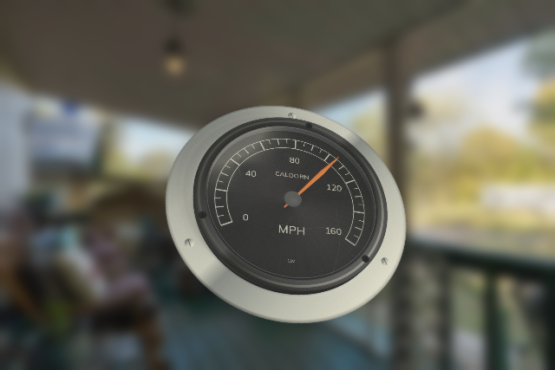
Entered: mph 105
